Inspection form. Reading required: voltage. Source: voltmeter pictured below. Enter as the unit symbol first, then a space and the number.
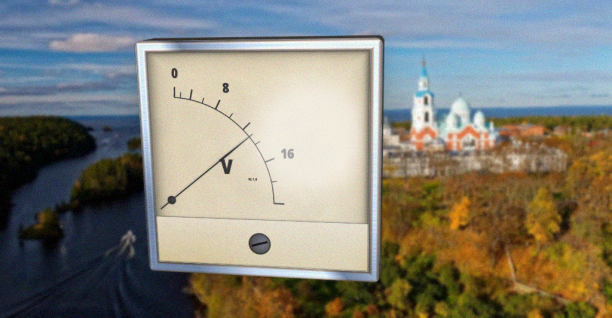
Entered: V 13
